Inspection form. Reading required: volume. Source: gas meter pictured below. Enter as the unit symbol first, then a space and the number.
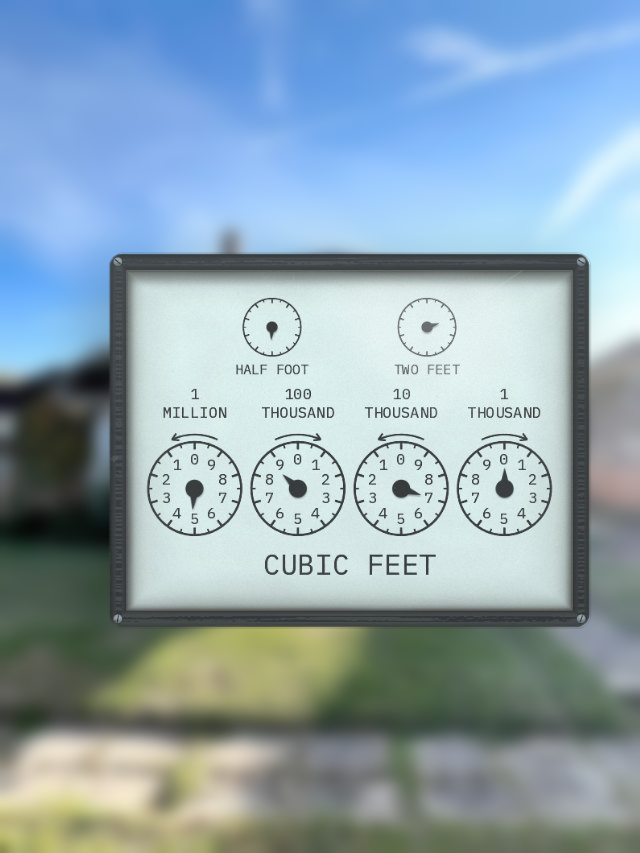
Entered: ft³ 487000
